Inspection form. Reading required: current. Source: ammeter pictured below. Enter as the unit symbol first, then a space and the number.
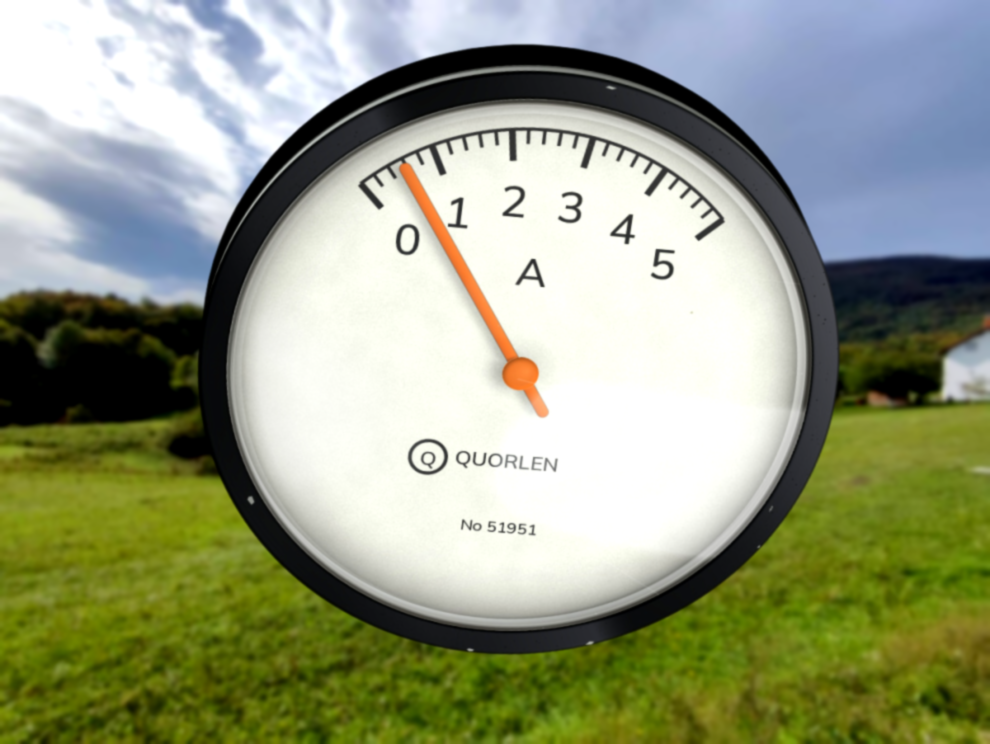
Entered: A 0.6
